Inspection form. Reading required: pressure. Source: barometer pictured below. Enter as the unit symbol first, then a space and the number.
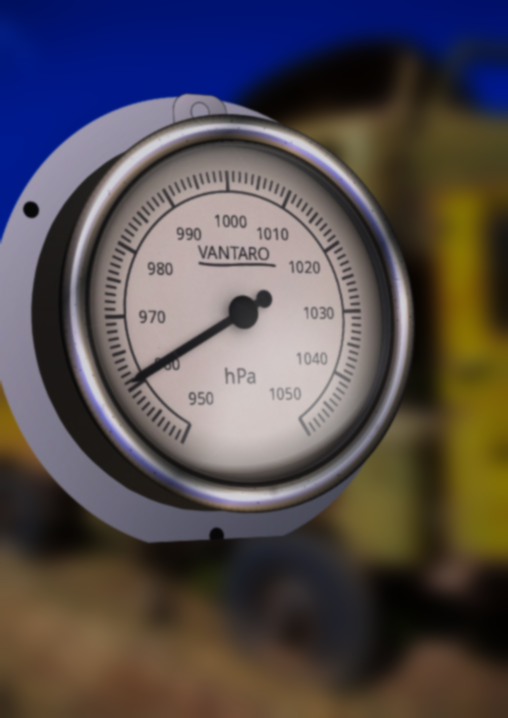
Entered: hPa 961
